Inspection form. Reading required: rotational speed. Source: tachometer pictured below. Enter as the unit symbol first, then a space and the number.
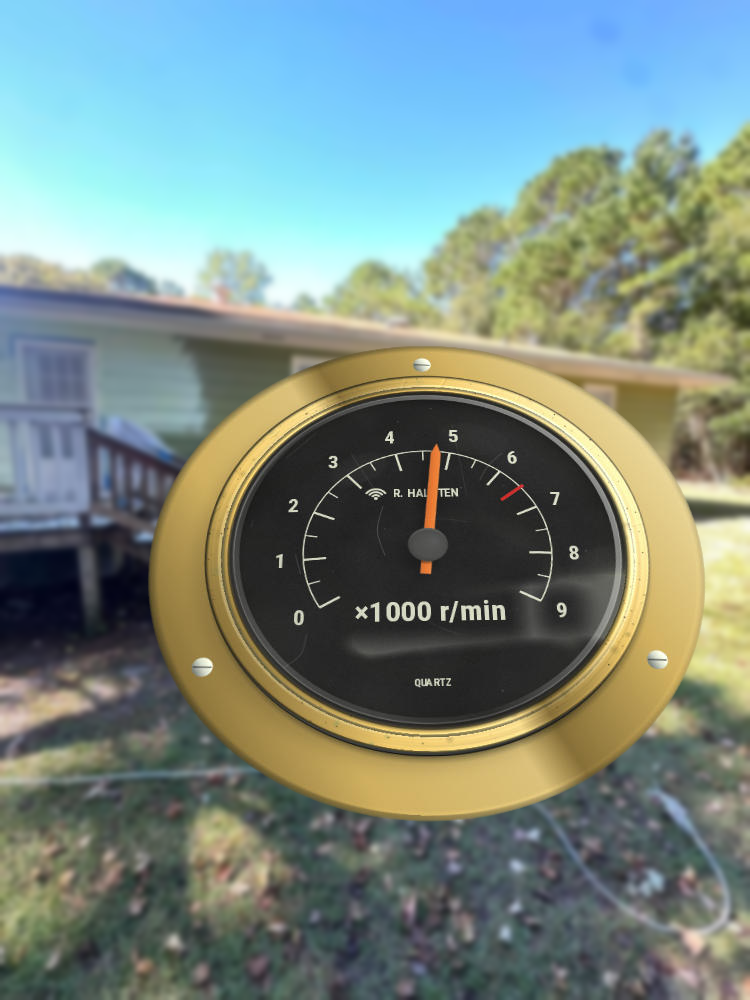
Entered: rpm 4750
